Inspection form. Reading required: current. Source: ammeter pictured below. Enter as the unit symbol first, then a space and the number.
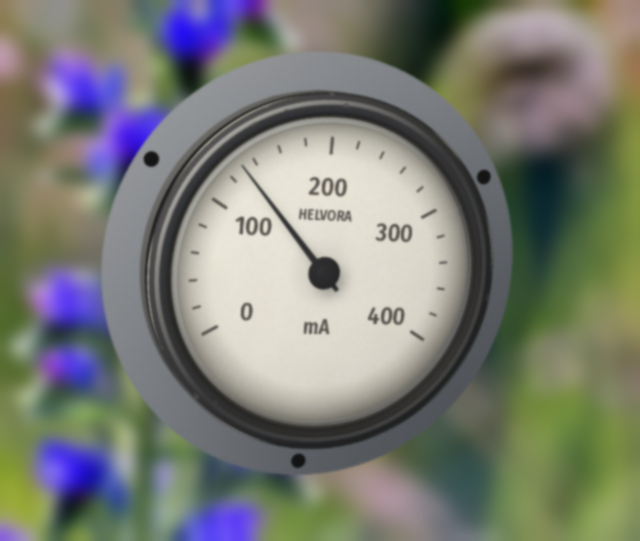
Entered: mA 130
